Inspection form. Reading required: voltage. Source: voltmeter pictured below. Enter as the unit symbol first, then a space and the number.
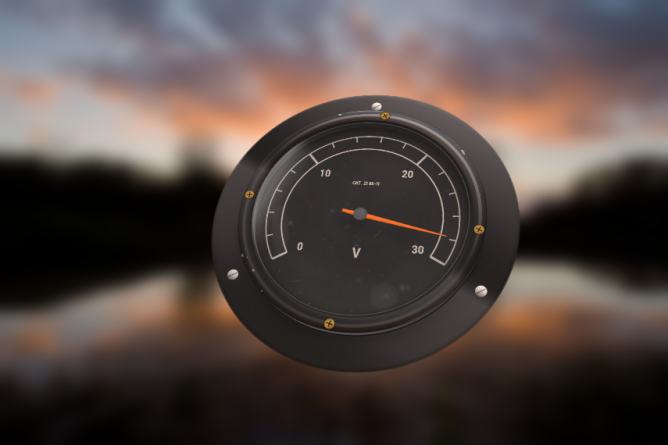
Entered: V 28
